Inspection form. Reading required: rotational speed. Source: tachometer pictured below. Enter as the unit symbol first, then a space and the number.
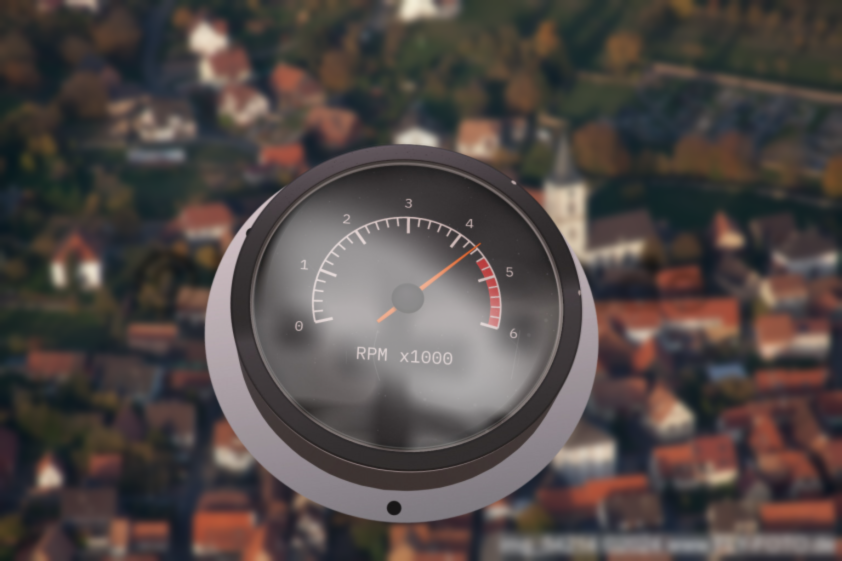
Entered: rpm 4400
